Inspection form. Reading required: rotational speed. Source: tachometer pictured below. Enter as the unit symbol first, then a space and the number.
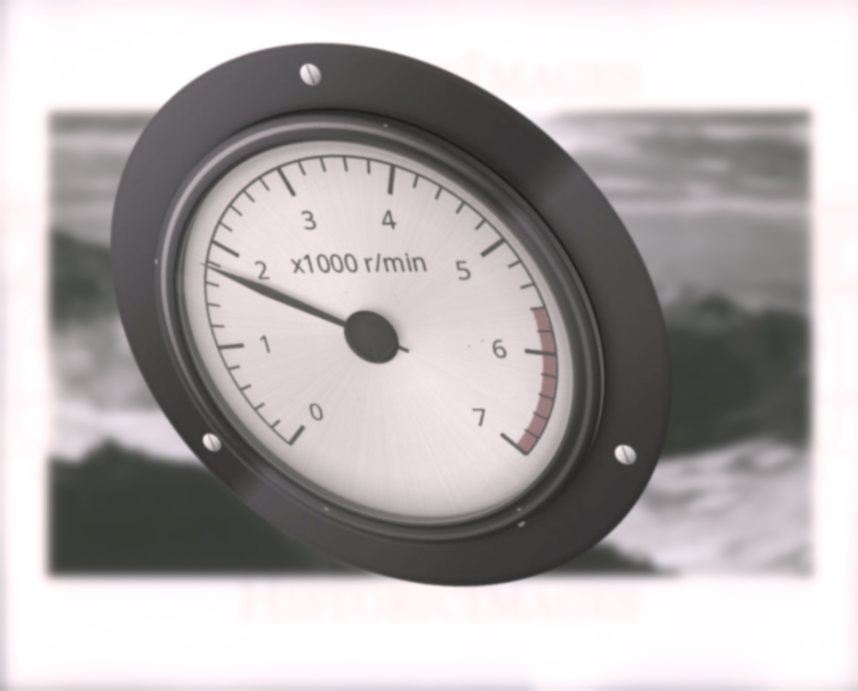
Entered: rpm 1800
